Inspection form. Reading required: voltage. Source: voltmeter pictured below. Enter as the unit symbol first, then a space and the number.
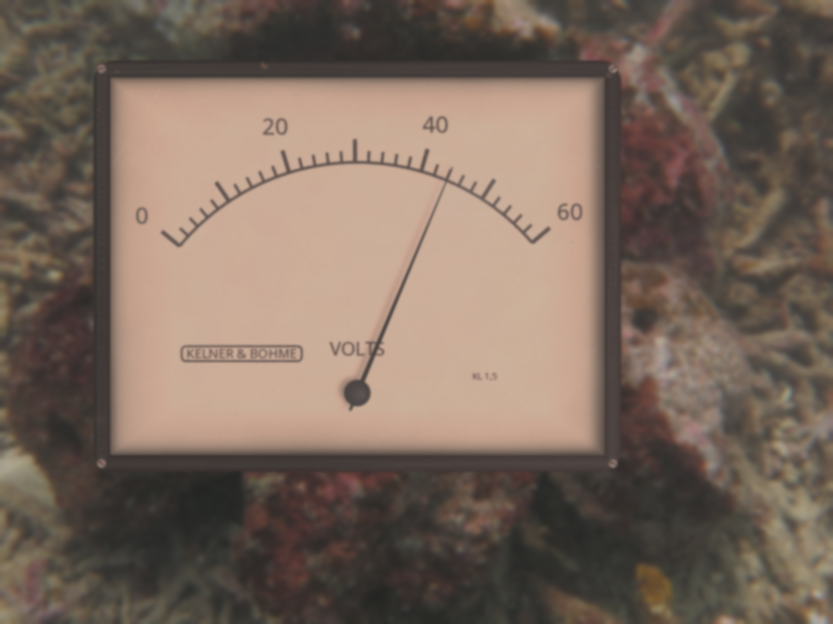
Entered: V 44
